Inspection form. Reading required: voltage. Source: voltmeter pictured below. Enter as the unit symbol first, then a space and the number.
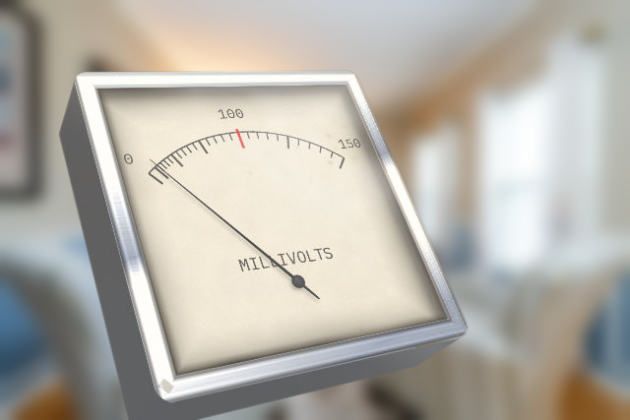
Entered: mV 25
